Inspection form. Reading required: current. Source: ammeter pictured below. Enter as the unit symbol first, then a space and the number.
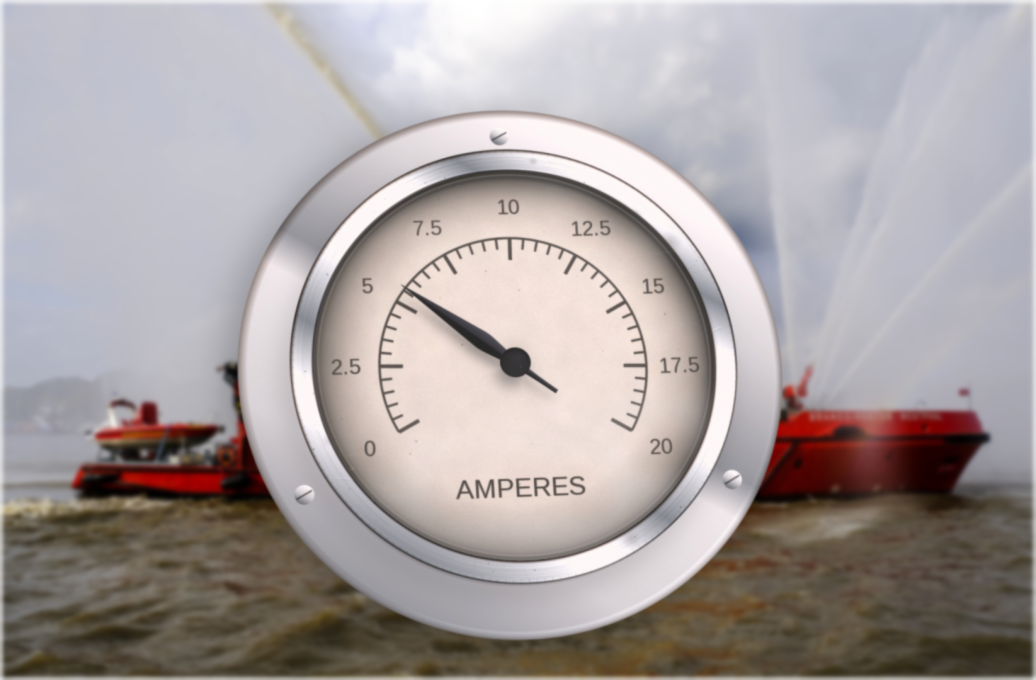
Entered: A 5.5
